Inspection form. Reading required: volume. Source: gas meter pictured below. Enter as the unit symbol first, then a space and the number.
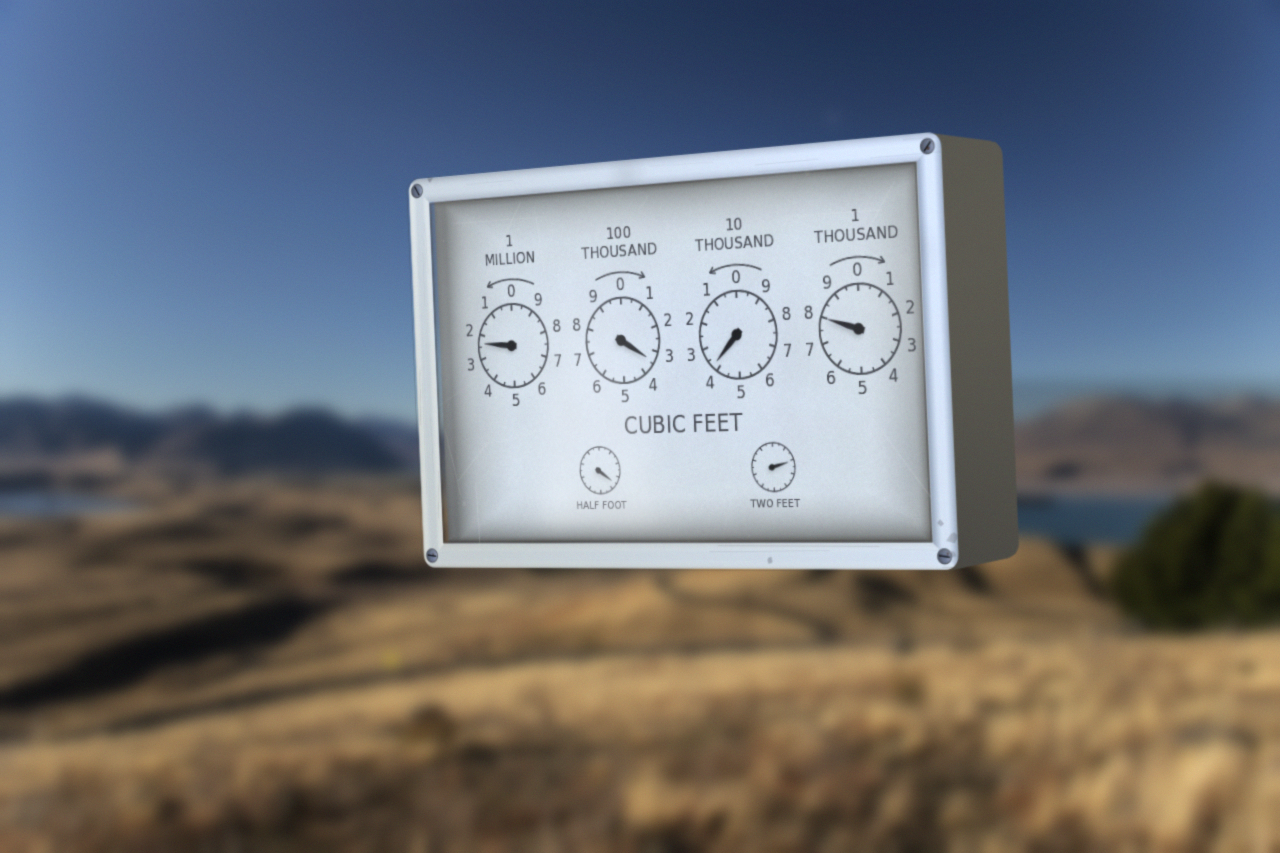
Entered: ft³ 233800
